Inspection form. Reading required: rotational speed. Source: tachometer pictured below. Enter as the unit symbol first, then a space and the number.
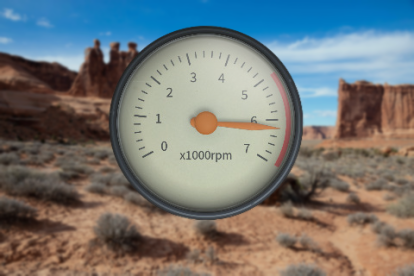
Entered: rpm 6200
